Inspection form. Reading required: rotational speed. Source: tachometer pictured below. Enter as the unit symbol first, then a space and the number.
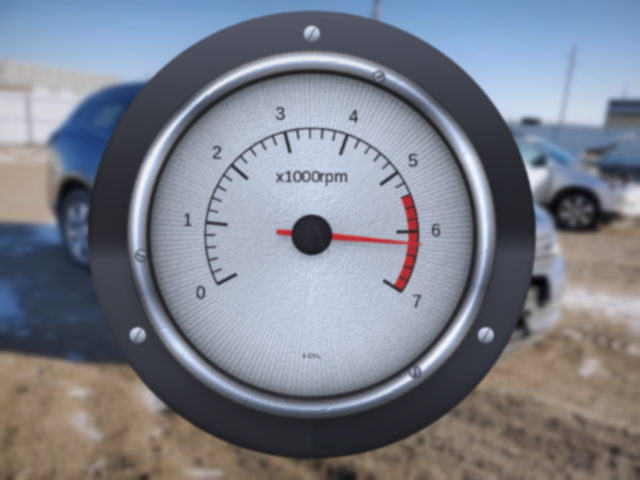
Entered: rpm 6200
